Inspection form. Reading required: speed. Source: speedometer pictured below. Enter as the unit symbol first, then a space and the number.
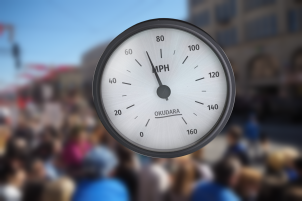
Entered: mph 70
